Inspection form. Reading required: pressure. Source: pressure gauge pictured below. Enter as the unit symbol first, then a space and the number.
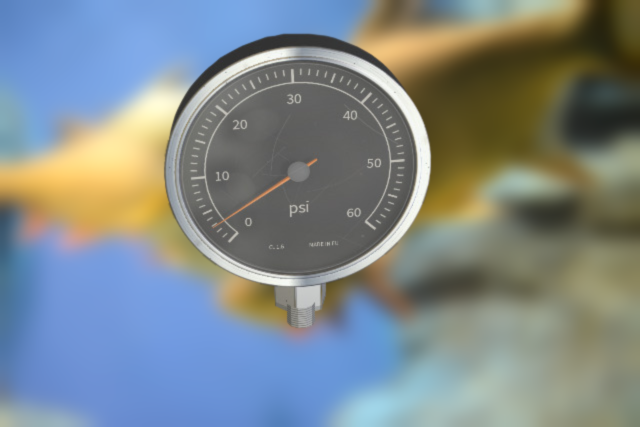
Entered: psi 3
